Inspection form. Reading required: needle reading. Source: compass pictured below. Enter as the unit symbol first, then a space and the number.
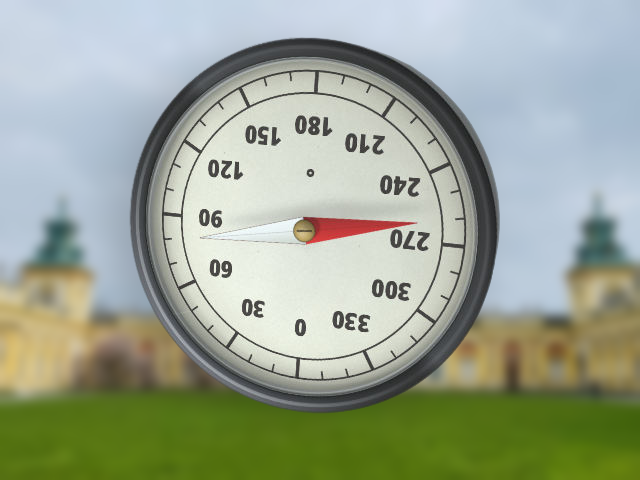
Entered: ° 260
